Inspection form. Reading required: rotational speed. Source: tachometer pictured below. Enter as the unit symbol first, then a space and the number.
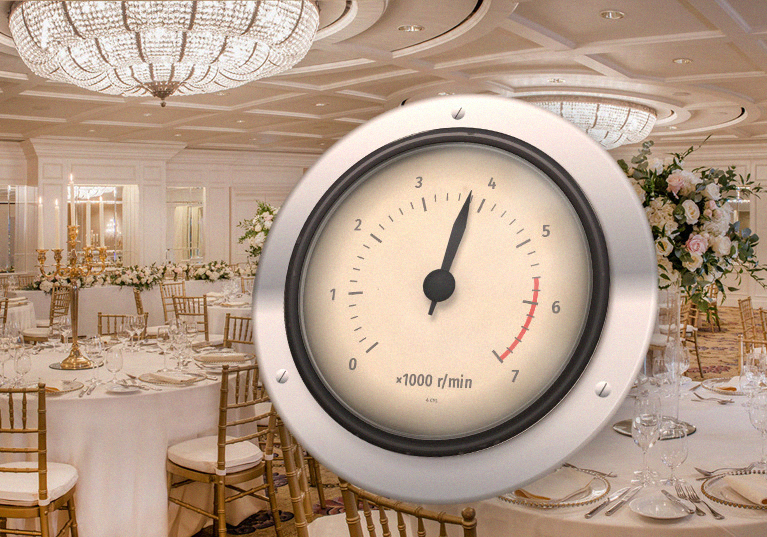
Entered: rpm 3800
